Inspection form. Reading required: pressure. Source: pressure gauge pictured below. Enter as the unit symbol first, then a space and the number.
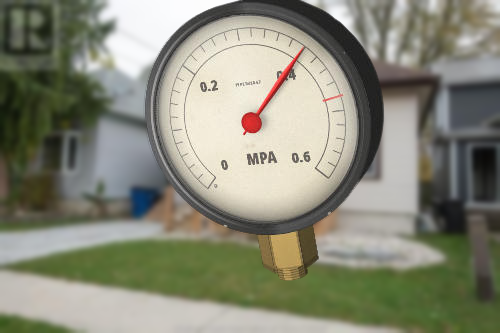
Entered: MPa 0.4
